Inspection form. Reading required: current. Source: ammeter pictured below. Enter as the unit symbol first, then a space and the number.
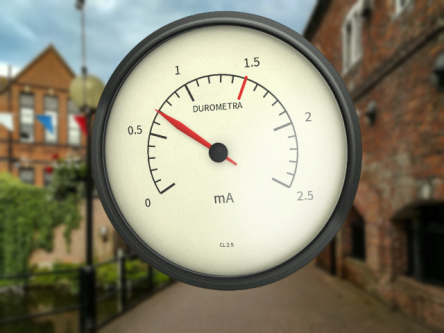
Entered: mA 0.7
